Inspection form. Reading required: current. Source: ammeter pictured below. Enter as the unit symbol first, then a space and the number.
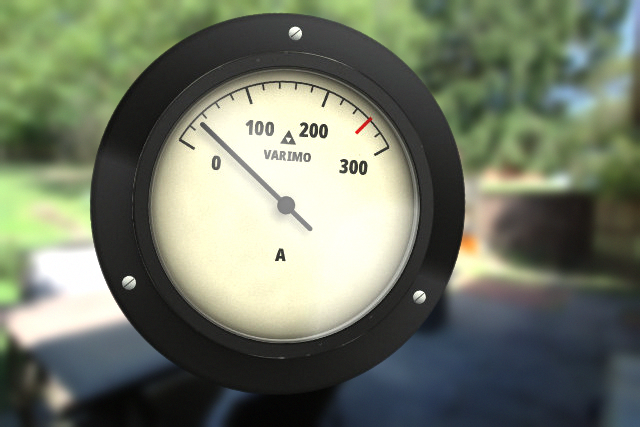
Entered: A 30
